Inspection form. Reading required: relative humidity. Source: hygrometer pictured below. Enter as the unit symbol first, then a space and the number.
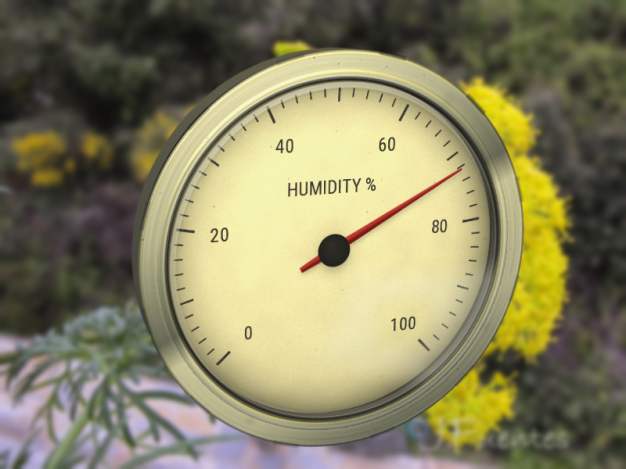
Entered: % 72
